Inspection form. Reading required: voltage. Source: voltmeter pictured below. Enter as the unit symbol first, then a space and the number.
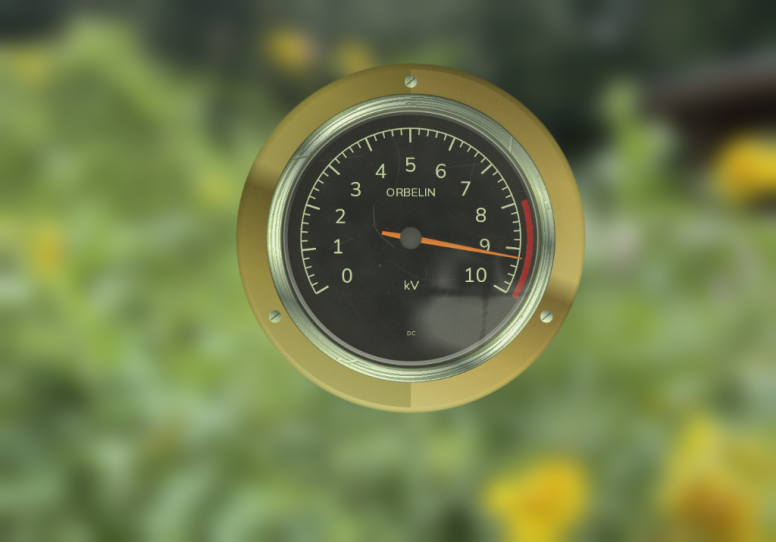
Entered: kV 9.2
